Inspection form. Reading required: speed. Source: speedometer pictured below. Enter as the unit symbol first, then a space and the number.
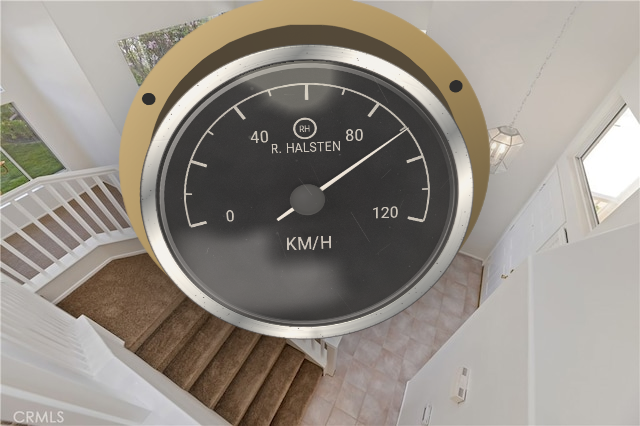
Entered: km/h 90
